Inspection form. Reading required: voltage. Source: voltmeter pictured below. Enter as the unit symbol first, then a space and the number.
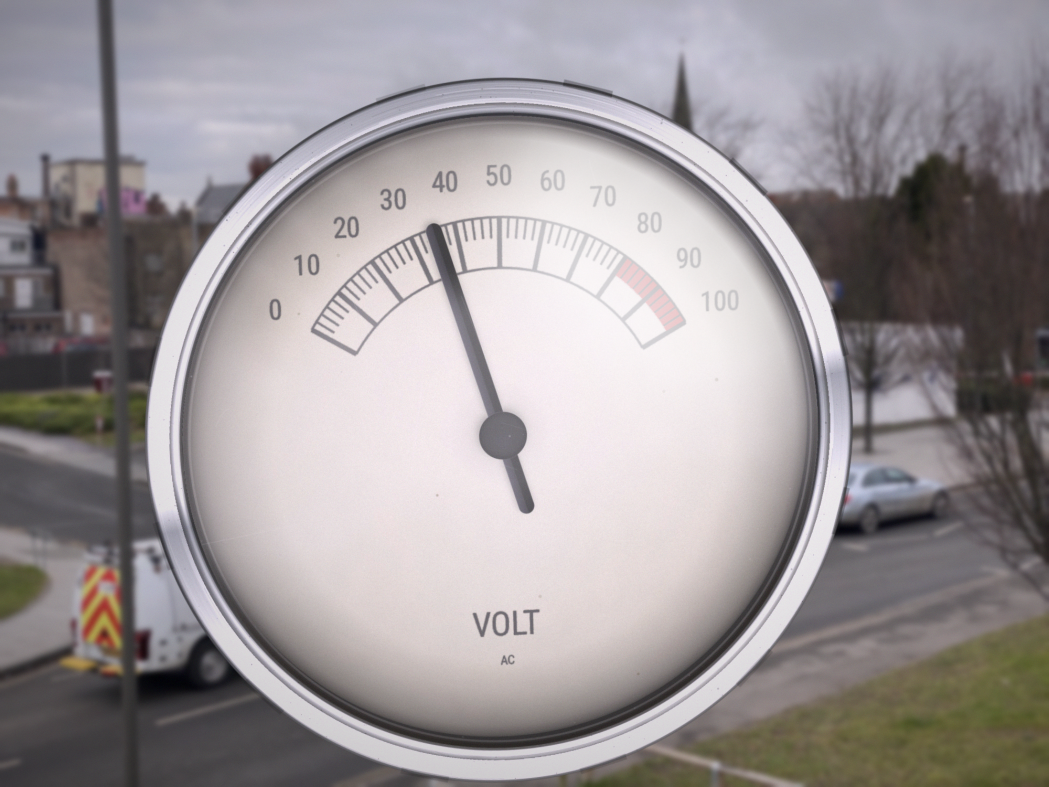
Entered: V 35
